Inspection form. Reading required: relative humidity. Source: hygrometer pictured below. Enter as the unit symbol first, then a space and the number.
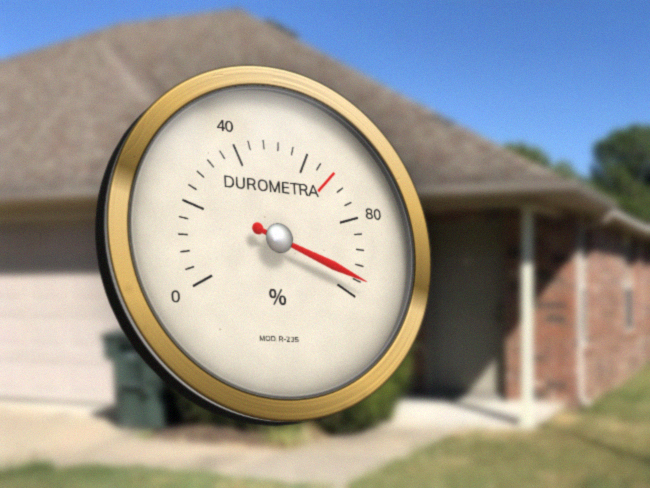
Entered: % 96
